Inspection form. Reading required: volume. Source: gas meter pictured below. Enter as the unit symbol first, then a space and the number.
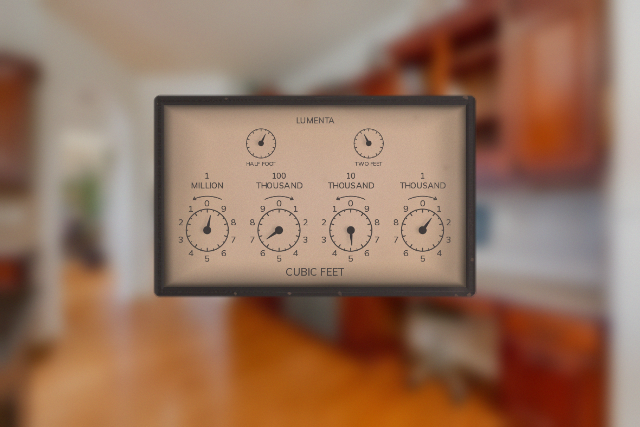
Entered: ft³ 965100
